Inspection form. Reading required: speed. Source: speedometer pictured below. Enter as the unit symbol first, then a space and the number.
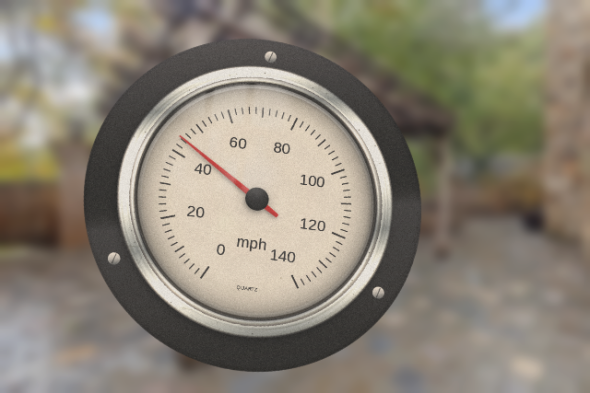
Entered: mph 44
